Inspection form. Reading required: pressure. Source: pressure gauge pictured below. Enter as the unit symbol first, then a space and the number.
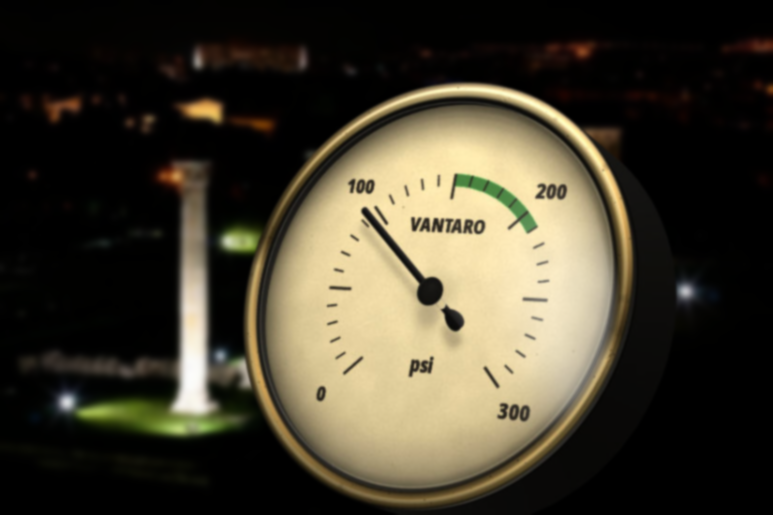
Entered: psi 95
